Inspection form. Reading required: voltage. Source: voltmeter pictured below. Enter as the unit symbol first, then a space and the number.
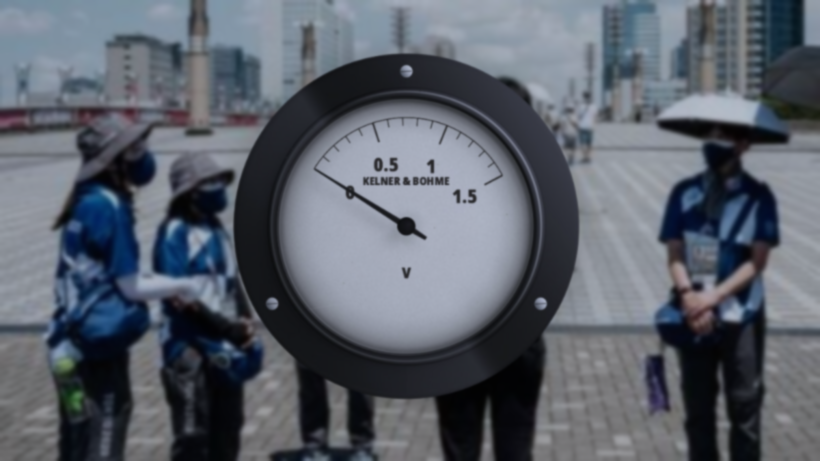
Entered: V 0
